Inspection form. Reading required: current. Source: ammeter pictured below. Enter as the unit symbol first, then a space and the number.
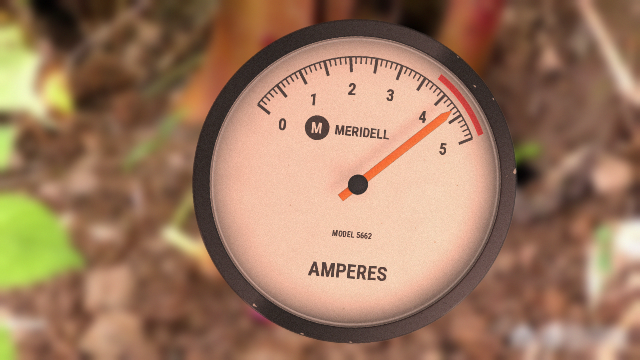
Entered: A 4.3
